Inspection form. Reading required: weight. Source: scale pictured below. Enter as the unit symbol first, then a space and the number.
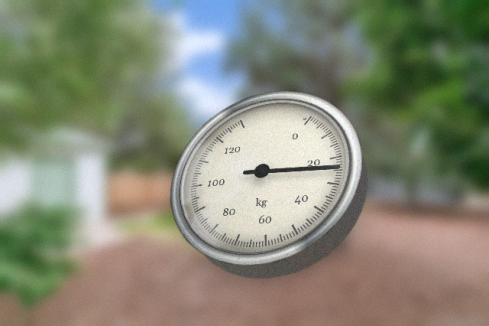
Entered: kg 25
